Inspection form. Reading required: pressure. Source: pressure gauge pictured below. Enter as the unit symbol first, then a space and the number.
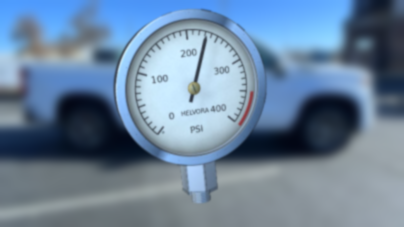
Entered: psi 230
